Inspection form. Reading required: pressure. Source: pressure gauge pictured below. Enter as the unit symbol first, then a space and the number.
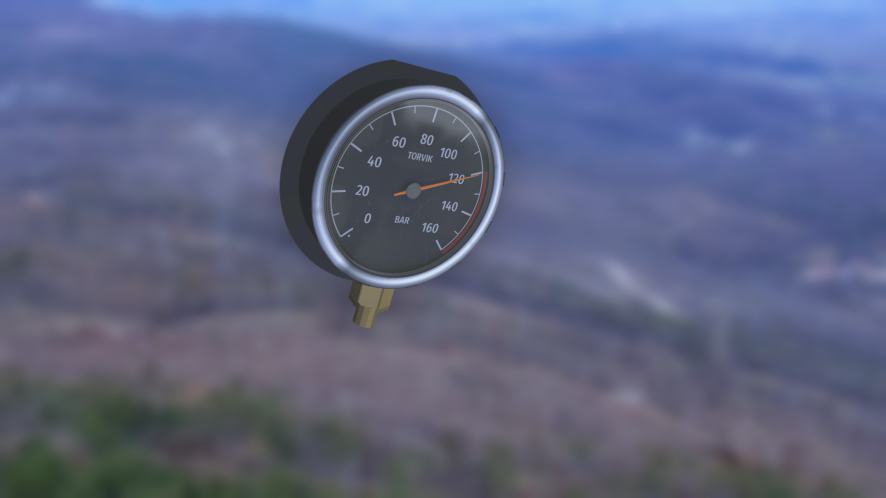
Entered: bar 120
